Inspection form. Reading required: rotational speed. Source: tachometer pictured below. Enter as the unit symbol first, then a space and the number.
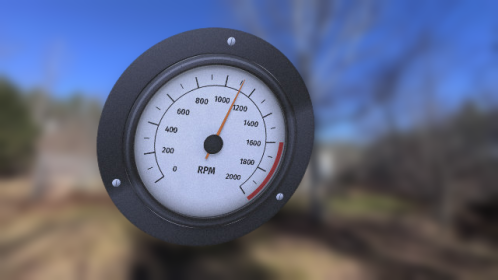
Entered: rpm 1100
